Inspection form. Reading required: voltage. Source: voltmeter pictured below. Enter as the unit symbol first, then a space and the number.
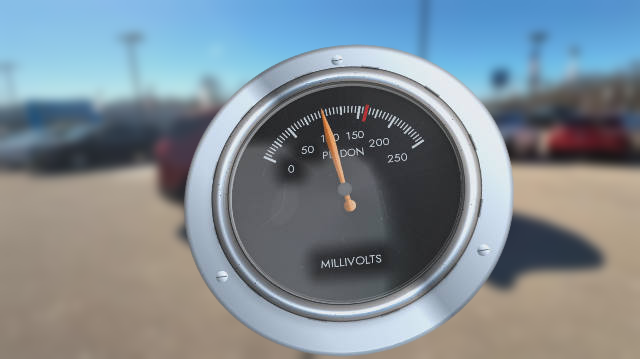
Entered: mV 100
